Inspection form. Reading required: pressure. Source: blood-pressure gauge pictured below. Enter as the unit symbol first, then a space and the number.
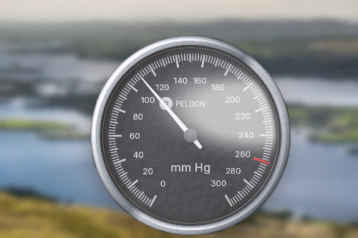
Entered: mmHg 110
